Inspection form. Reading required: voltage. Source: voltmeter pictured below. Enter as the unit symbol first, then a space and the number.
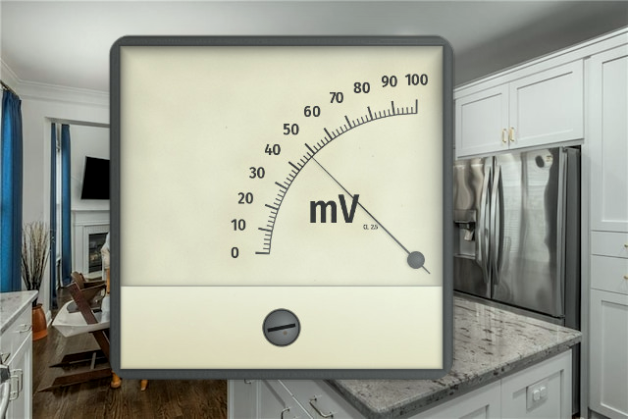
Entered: mV 48
